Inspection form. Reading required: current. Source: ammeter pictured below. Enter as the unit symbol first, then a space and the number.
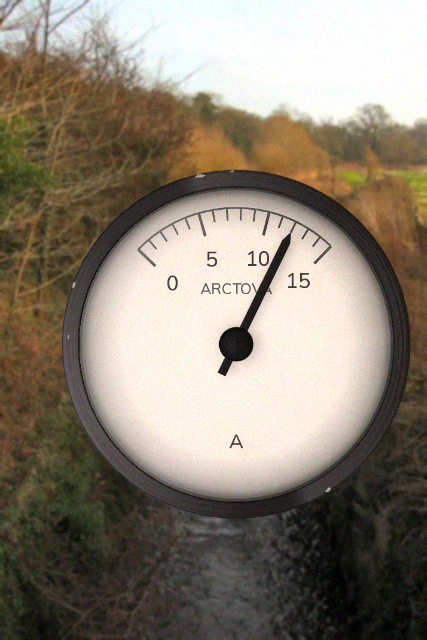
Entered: A 12
